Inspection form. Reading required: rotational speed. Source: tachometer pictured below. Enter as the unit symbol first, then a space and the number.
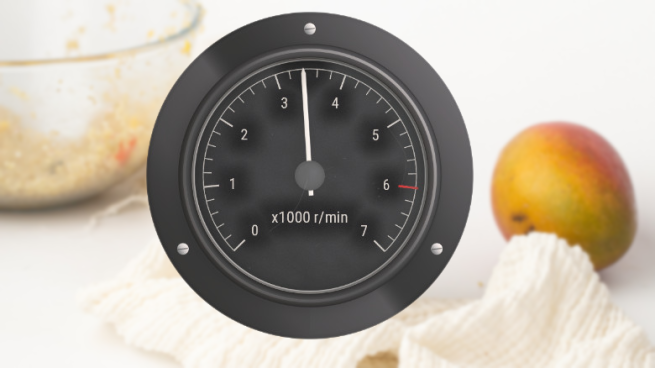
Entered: rpm 3400
